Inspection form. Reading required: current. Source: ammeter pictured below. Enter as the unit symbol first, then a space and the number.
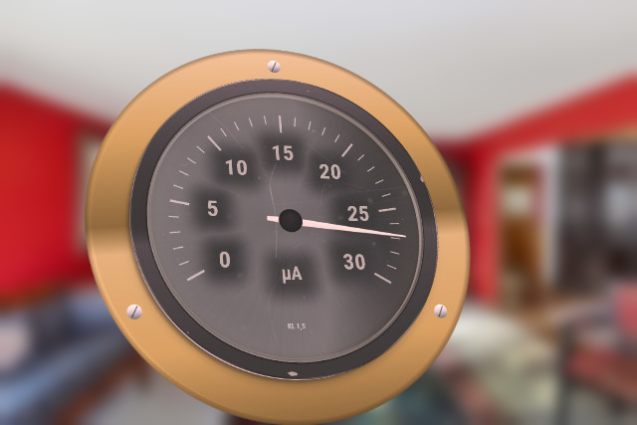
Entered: µA 27
